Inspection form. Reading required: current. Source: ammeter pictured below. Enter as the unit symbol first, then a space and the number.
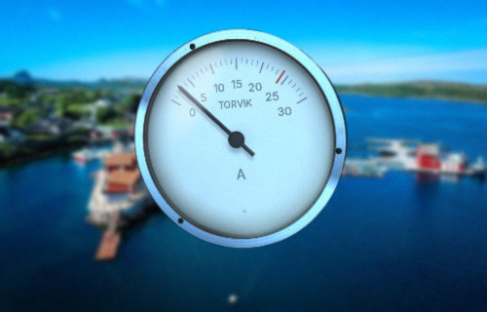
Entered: A 3
